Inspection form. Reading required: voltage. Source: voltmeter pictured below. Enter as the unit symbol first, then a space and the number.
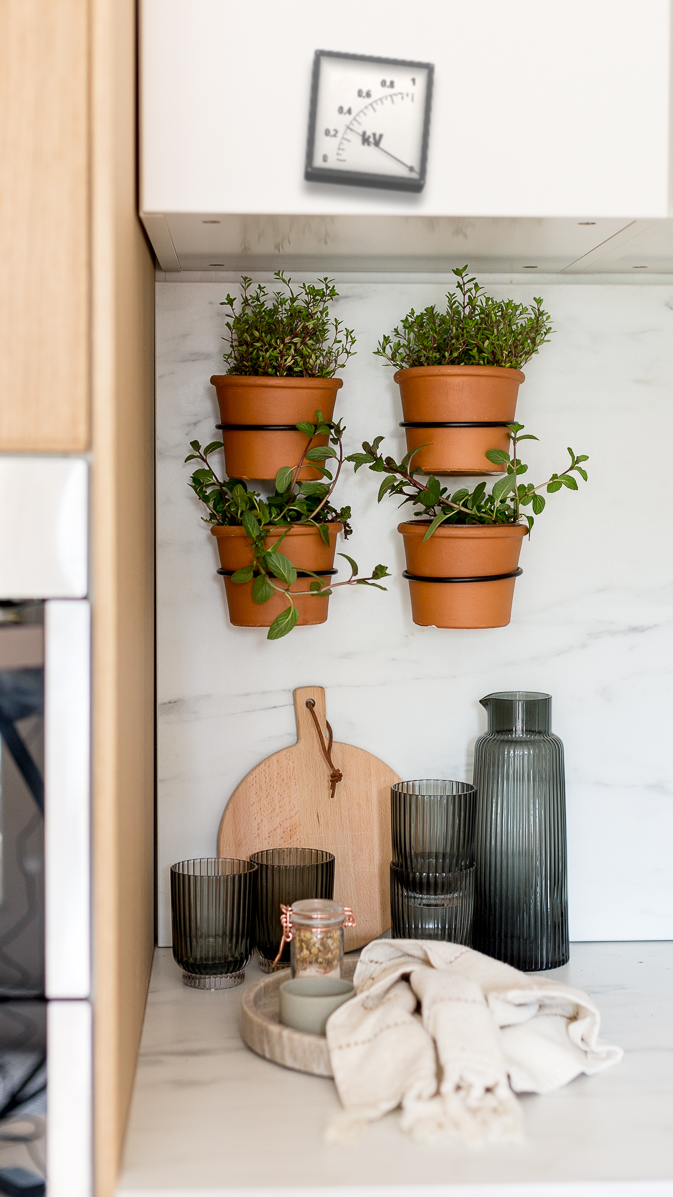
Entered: kV 0.3
